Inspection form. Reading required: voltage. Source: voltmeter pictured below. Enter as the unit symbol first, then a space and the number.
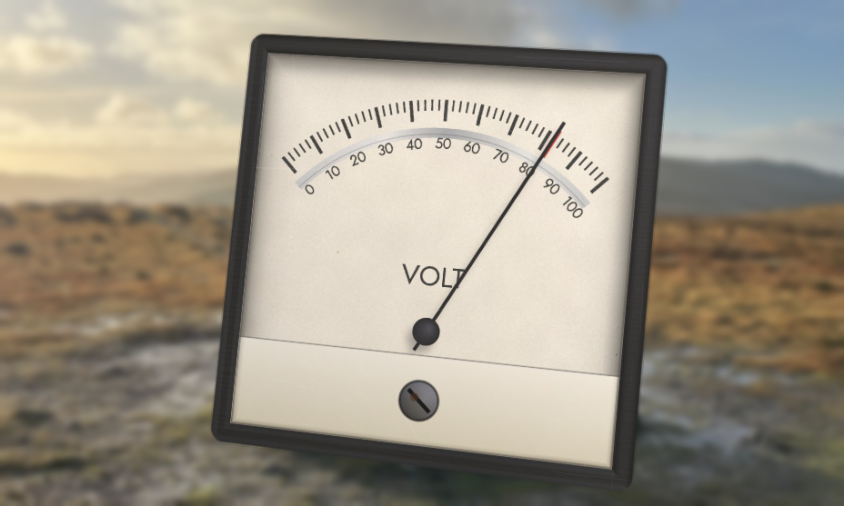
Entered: V 82
